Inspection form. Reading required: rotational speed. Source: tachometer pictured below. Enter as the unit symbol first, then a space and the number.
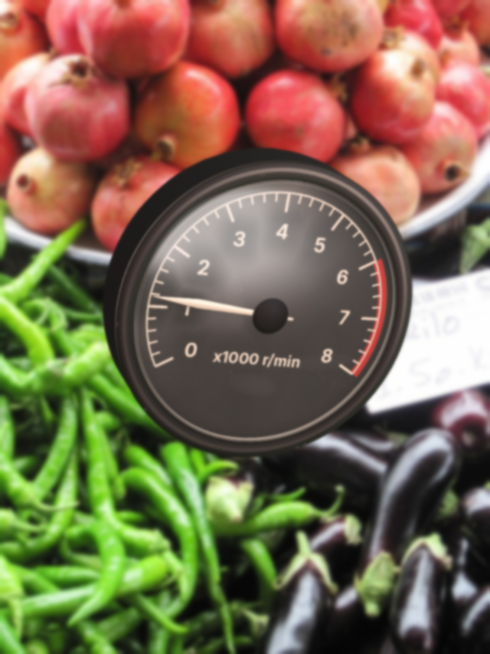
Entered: rpm 1200
